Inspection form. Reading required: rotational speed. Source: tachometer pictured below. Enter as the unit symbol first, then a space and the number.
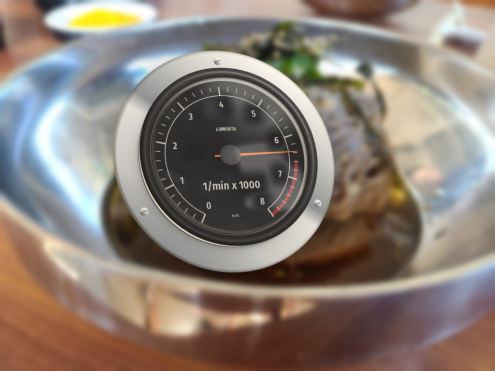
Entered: rpm 6400
